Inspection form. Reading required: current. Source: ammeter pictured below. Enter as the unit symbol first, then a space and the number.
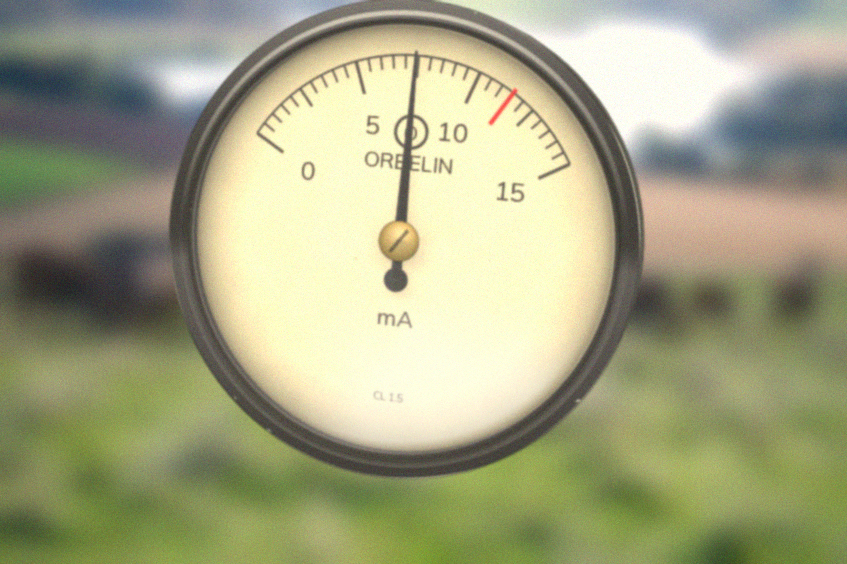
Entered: mA 7.5
